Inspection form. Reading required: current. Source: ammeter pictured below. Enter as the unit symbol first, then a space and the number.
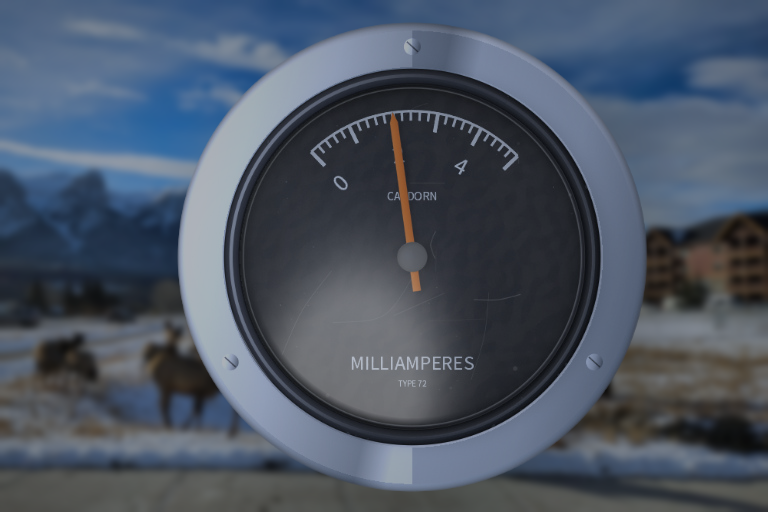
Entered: mA 2
